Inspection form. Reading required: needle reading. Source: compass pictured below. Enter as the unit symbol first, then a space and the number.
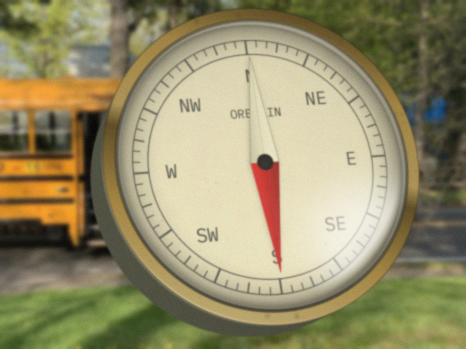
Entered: ° 180
